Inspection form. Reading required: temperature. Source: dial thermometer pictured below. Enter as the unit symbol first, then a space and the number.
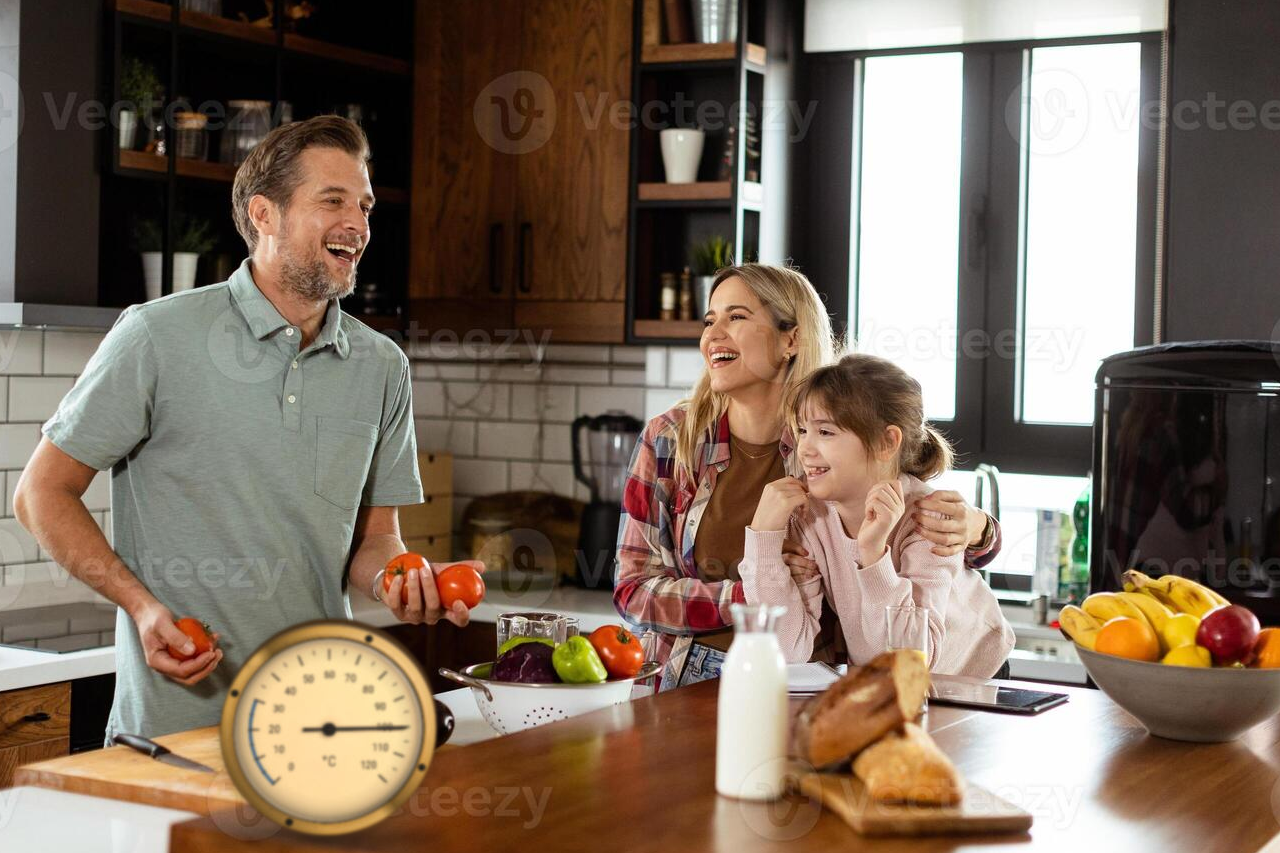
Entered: °C 100
